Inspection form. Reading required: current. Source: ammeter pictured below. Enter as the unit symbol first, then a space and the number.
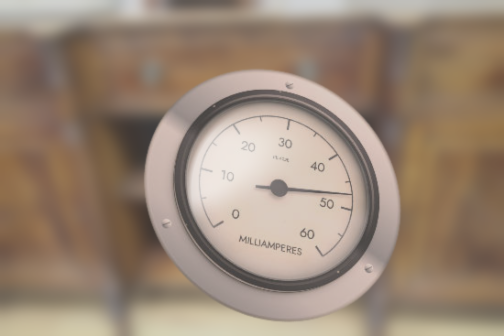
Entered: mA 47.5
